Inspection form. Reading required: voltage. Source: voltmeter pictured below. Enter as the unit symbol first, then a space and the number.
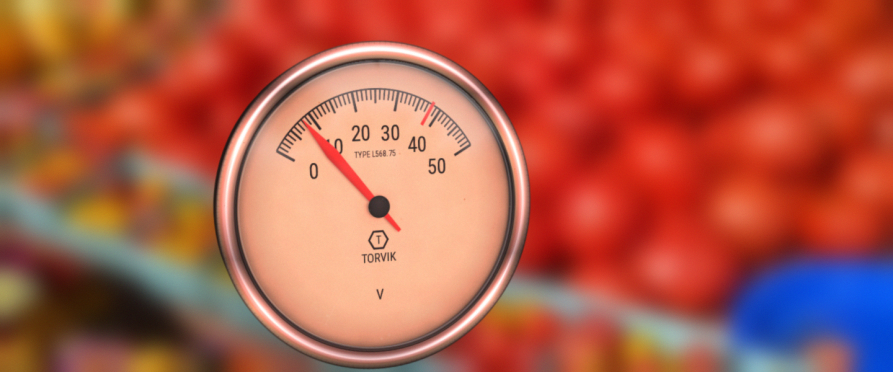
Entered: V 8
